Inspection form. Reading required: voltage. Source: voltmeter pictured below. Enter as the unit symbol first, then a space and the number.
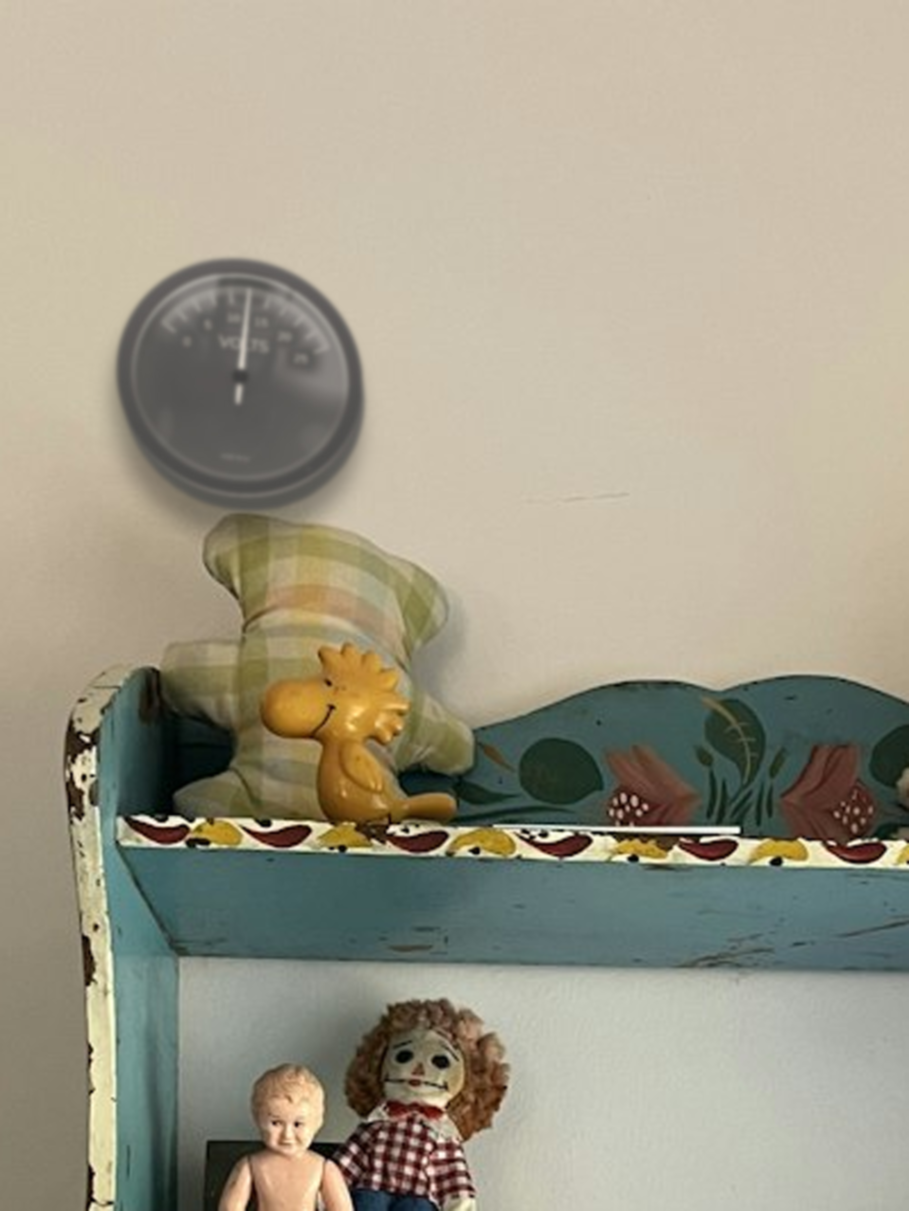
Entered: V 12.5
